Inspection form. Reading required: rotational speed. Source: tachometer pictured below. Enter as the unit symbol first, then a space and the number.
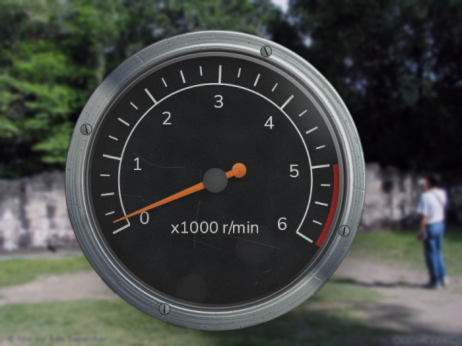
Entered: rpm 125
